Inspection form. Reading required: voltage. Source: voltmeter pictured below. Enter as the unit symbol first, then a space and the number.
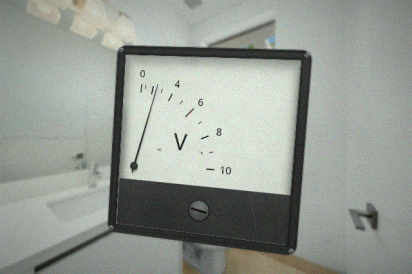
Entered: V 2.5
